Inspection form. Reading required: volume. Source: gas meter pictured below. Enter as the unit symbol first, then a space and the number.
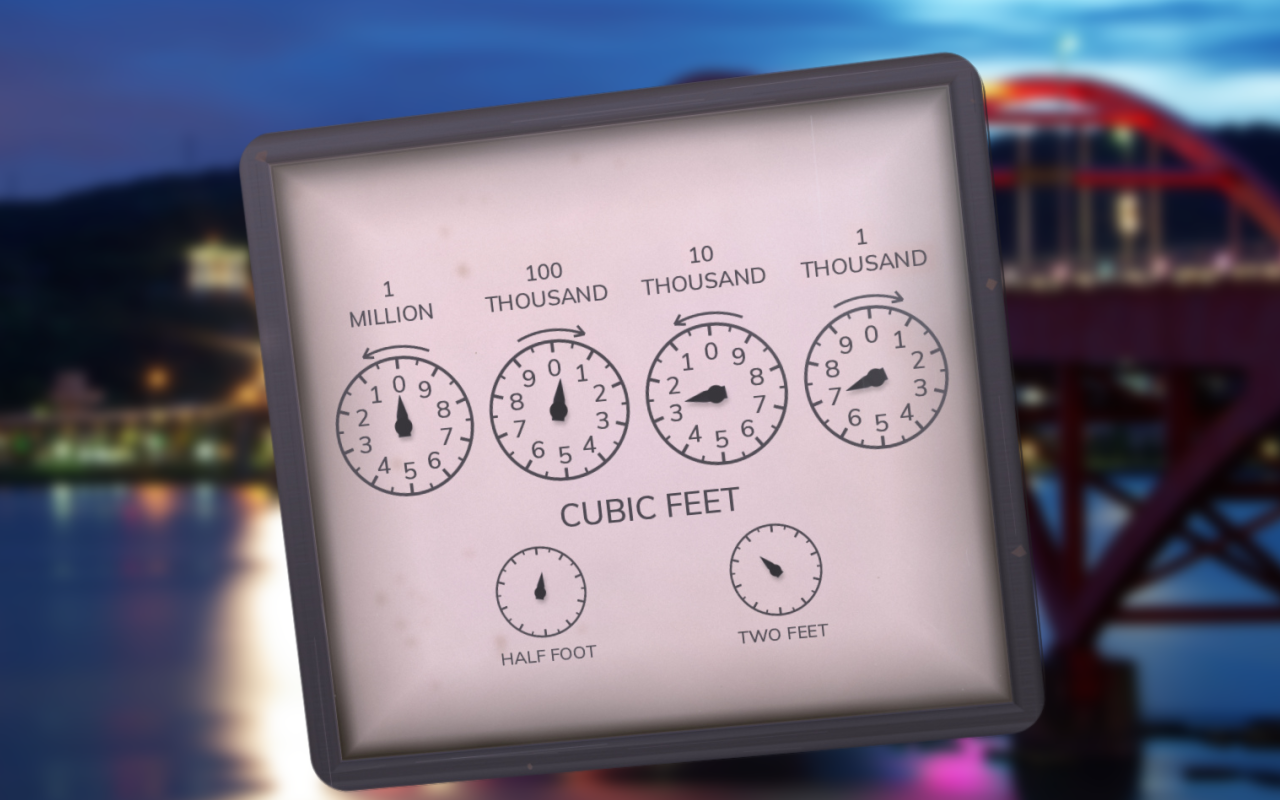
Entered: ft³ 2700
